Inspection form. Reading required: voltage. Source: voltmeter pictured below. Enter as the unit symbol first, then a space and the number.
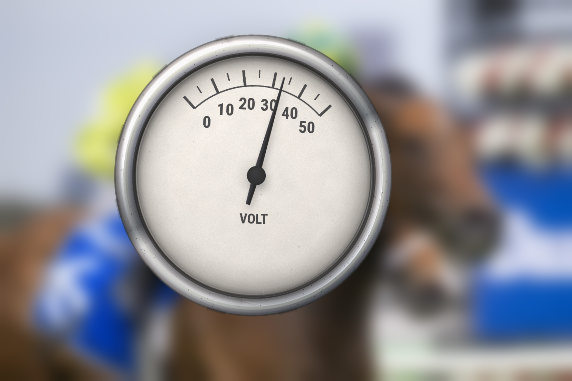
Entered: V 32.5
